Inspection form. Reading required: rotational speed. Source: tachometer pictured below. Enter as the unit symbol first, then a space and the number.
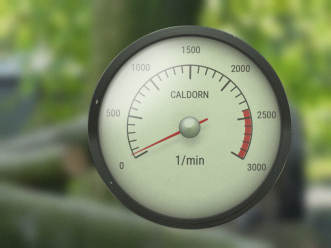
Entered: rpm 50
